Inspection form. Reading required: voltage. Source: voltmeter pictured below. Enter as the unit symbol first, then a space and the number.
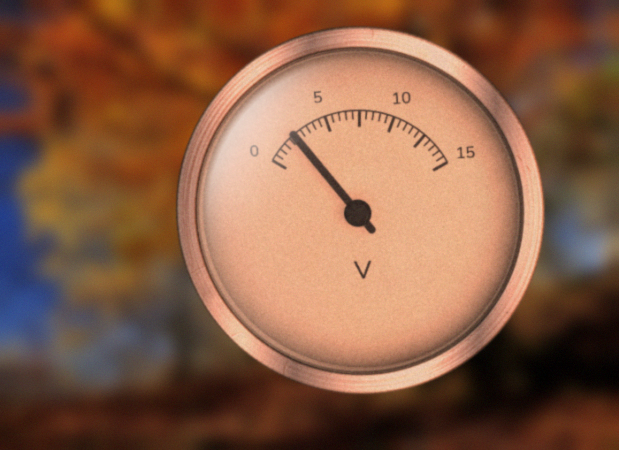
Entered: V 2.5
